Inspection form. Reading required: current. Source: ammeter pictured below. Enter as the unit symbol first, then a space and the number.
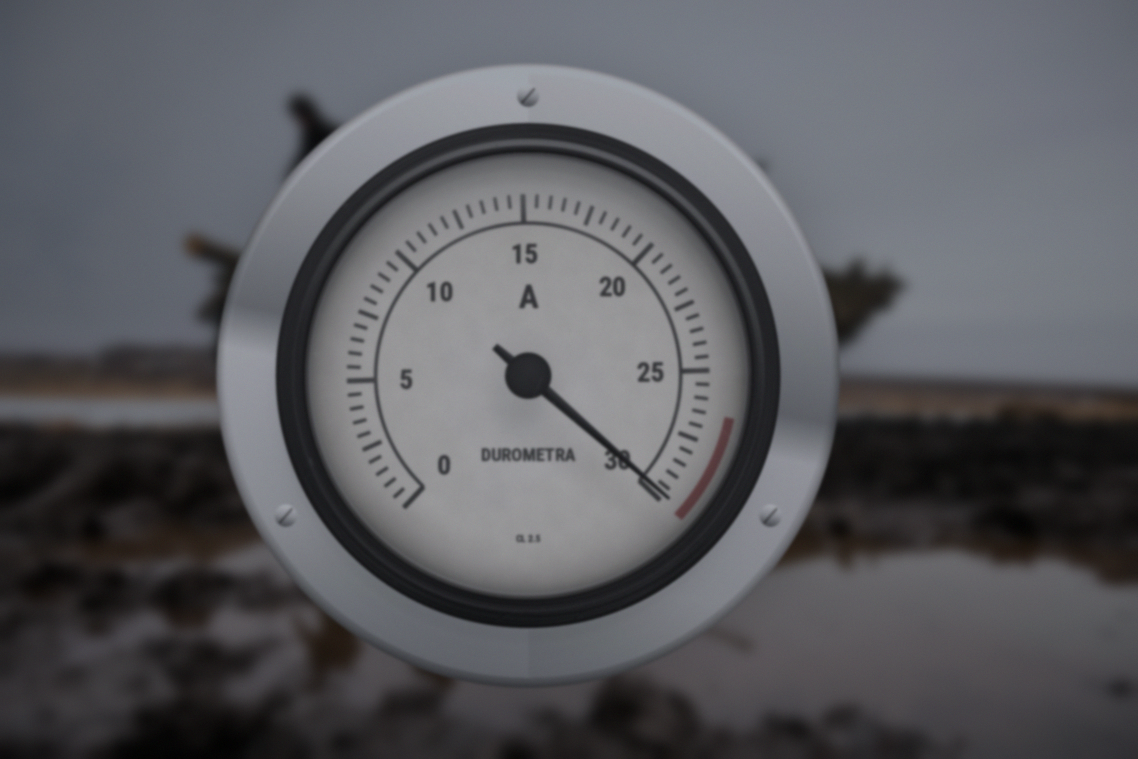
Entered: A 29.75
